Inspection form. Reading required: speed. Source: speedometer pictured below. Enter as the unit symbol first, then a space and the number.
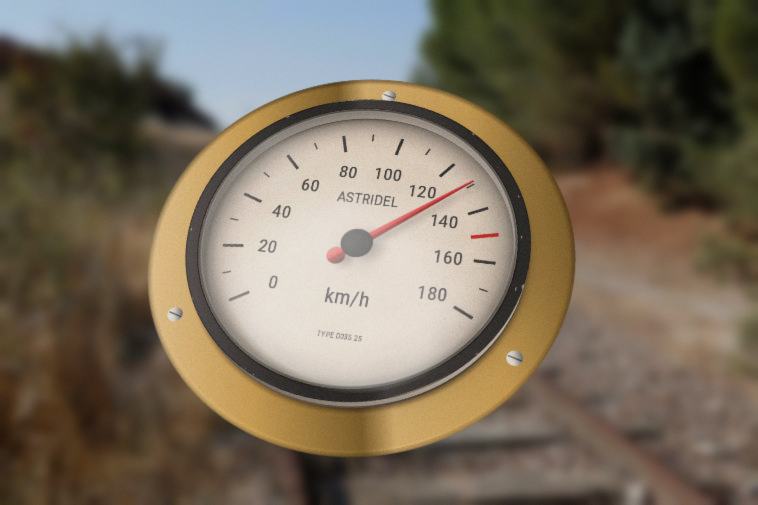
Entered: km/h 130
